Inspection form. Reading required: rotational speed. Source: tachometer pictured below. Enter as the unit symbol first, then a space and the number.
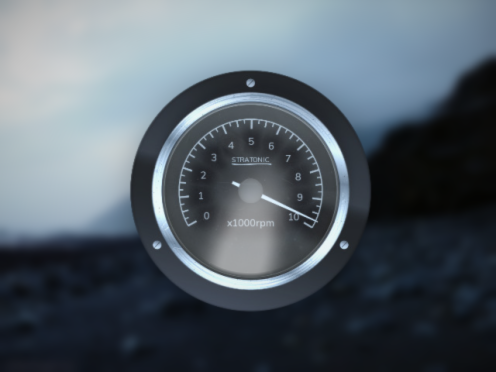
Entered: rpm 9750
